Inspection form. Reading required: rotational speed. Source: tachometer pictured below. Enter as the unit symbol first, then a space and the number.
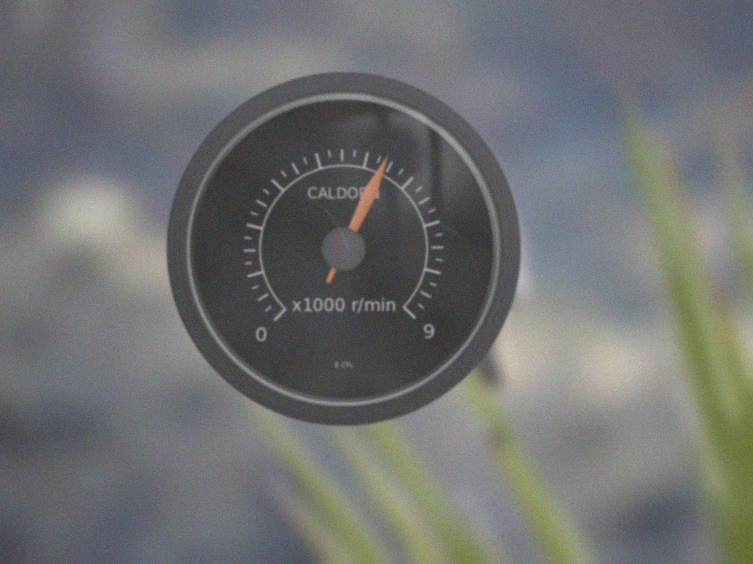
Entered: rpm 5375
